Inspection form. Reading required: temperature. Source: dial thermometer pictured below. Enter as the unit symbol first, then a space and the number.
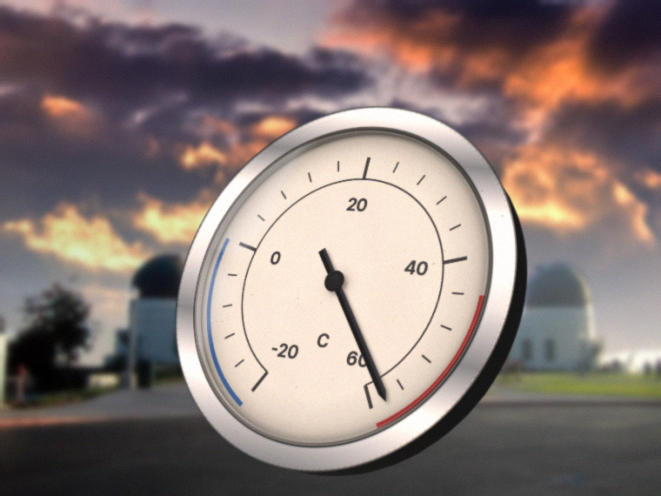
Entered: °C 58
